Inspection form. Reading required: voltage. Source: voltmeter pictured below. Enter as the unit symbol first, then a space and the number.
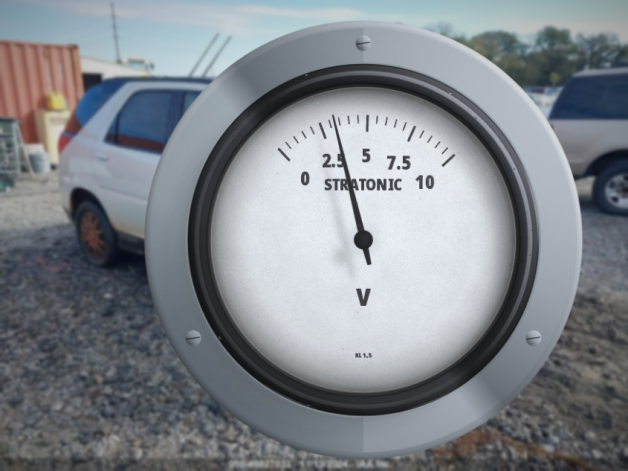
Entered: V 3.25
